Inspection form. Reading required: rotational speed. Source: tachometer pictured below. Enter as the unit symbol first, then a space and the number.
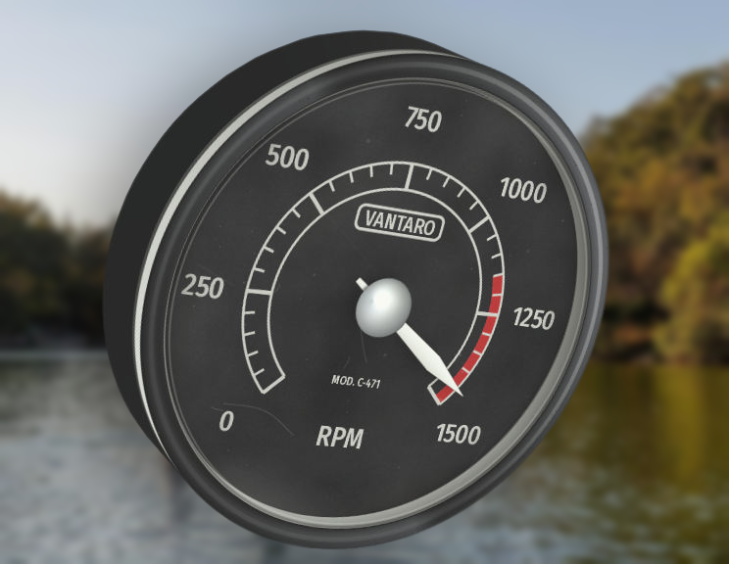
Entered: rpm 1450
